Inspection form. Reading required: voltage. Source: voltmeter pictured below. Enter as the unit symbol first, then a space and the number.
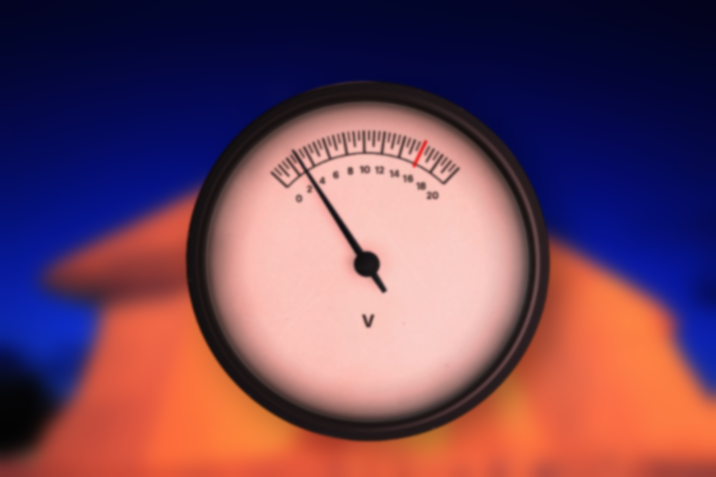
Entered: V 3
